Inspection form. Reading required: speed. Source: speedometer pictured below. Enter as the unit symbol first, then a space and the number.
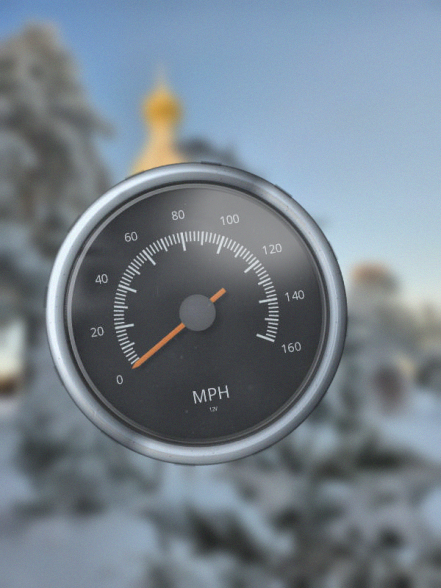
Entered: mph 0
